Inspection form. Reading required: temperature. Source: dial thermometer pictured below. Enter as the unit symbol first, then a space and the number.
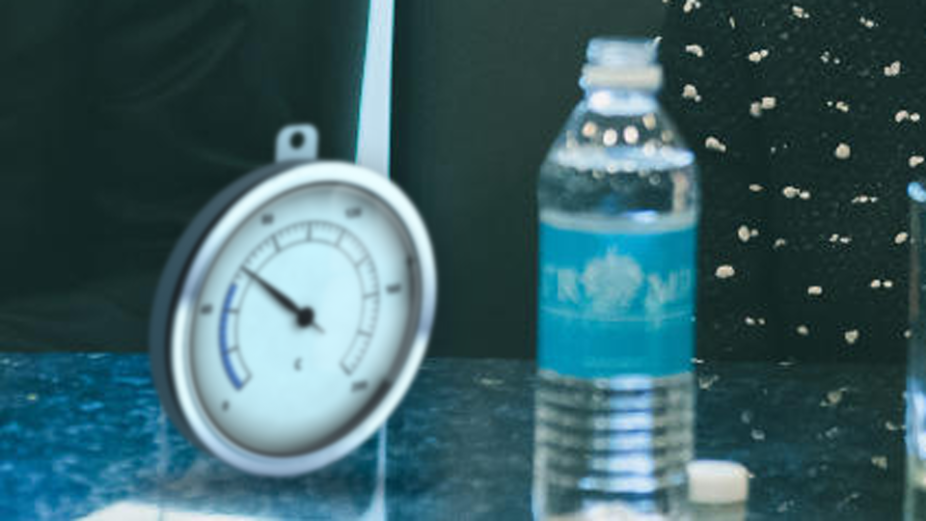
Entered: °C 60
